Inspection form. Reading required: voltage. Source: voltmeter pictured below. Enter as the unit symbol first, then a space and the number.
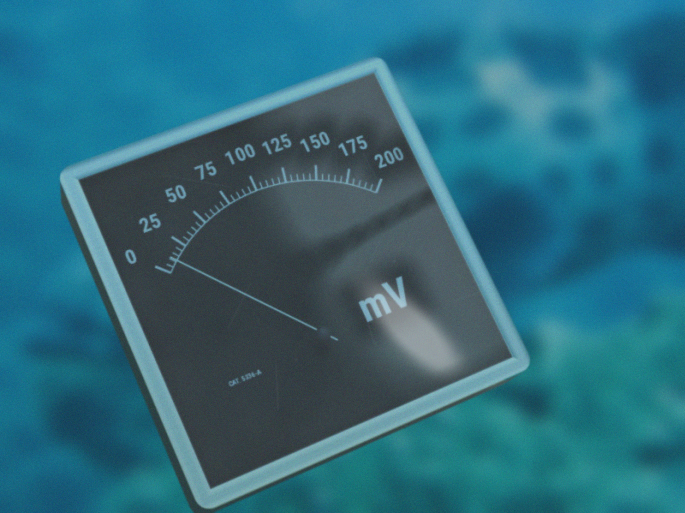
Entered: mV 10
